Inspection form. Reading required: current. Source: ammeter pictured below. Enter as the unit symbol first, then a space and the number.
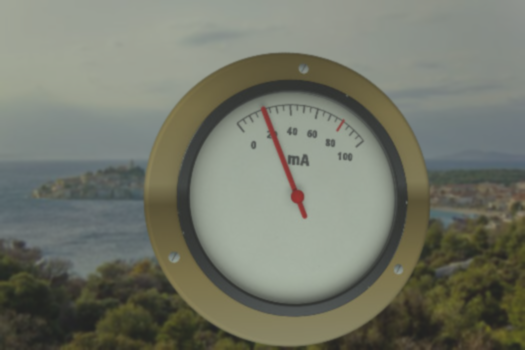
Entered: mA 20
